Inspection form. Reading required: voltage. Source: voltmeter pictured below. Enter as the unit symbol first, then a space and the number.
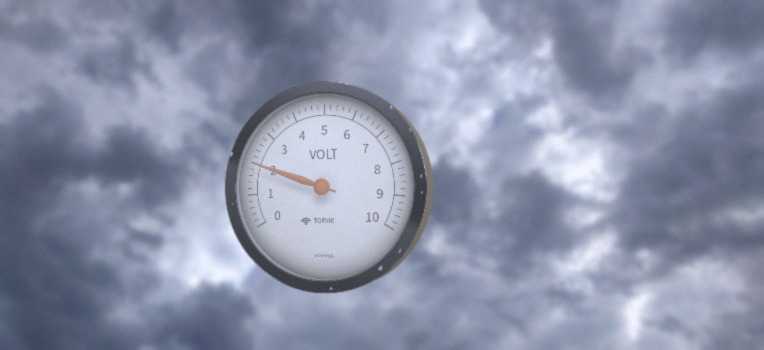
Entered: V 2
